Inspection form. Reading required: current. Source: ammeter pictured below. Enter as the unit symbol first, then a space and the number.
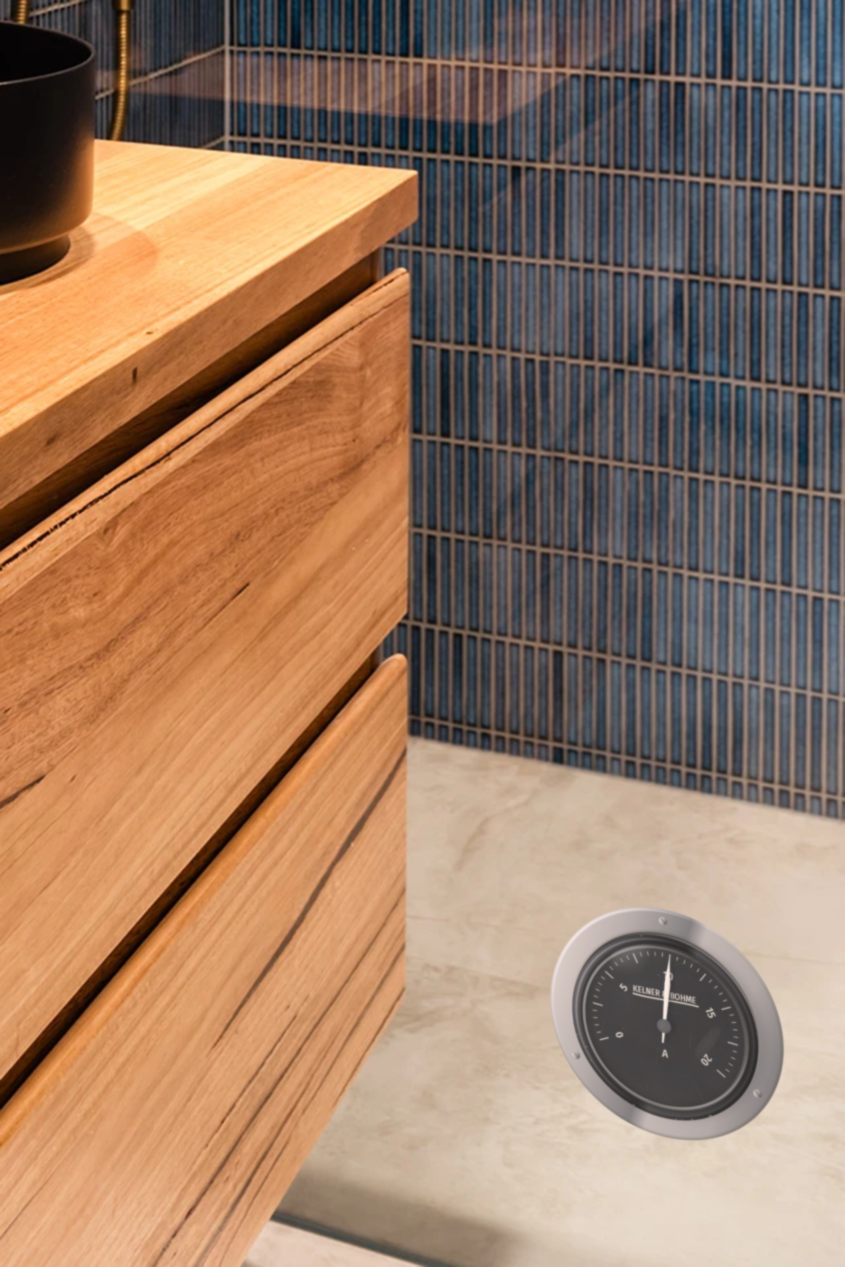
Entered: A 10
